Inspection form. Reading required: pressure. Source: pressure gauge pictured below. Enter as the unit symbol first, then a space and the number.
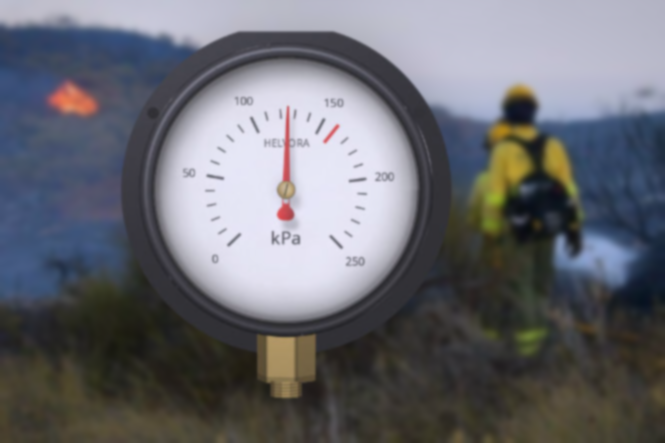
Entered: kPa 125
